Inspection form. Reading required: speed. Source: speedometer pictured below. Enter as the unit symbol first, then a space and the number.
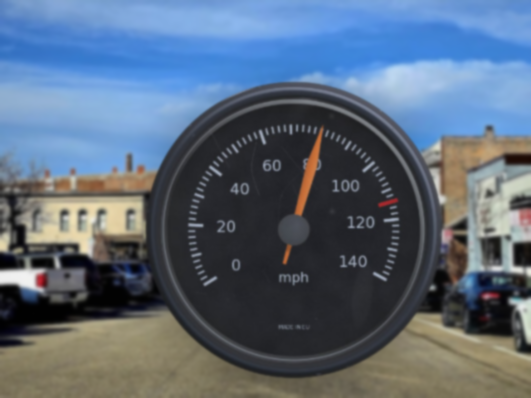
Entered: mph 80
